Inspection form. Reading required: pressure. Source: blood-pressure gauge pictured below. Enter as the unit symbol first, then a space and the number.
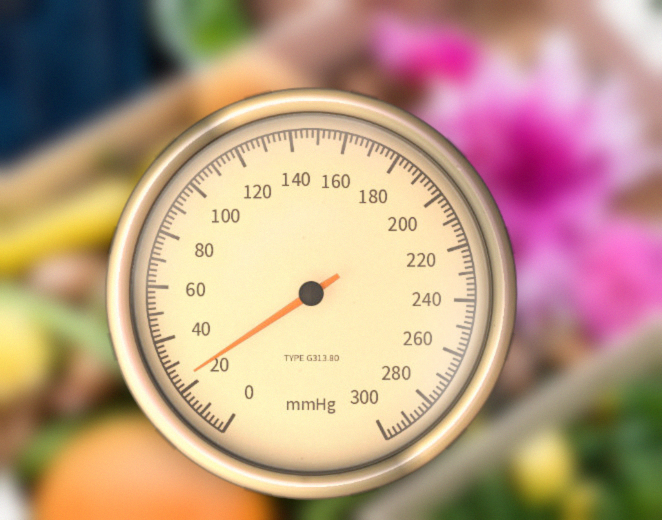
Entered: mmHg 24
